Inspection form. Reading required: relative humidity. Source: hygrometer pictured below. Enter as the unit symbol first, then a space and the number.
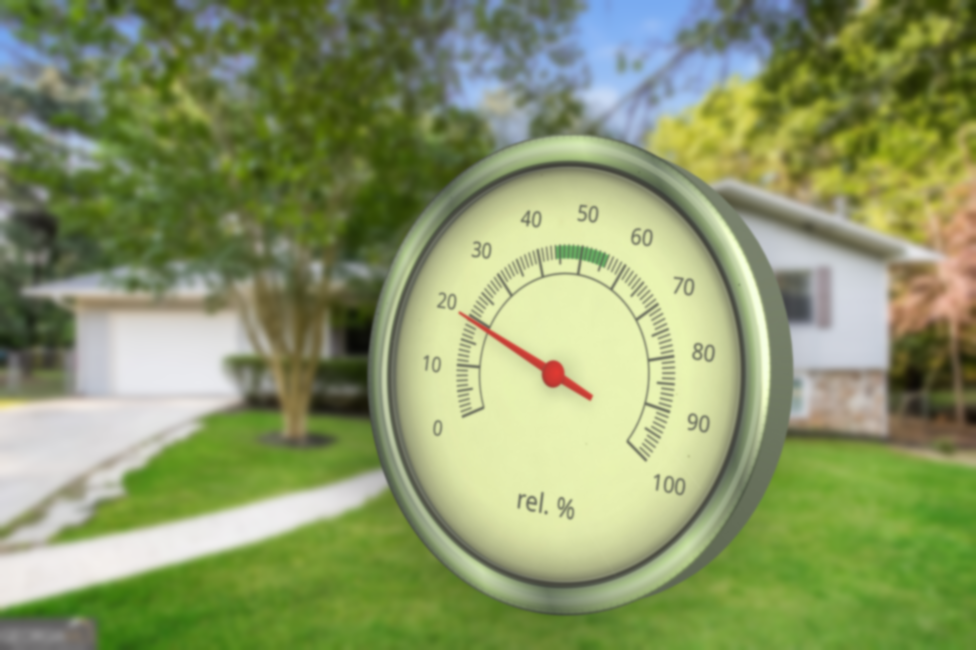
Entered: % 20
